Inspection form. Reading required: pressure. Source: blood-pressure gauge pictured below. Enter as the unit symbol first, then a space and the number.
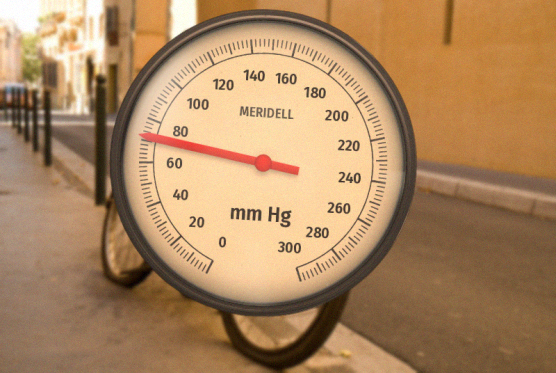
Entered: mmHg 72
